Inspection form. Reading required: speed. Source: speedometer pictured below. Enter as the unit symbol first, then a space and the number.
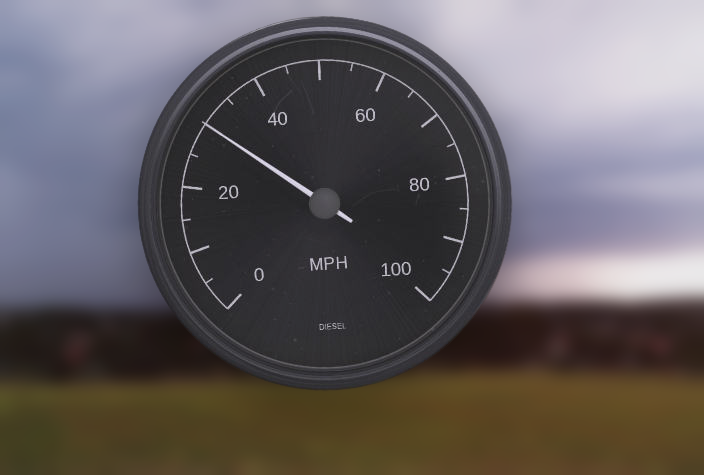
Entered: mph 30
